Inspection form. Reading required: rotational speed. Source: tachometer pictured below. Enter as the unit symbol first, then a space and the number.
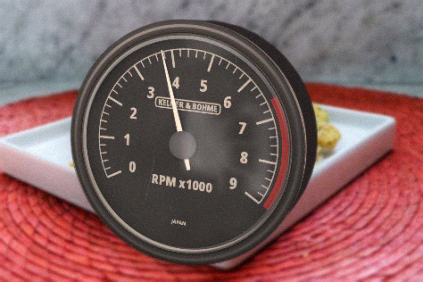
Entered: rpm 3800
